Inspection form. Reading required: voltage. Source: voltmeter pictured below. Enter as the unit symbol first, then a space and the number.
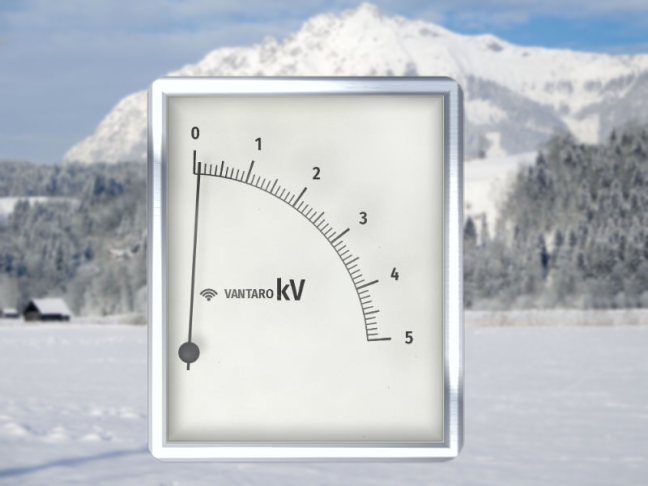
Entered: kV 0.1
